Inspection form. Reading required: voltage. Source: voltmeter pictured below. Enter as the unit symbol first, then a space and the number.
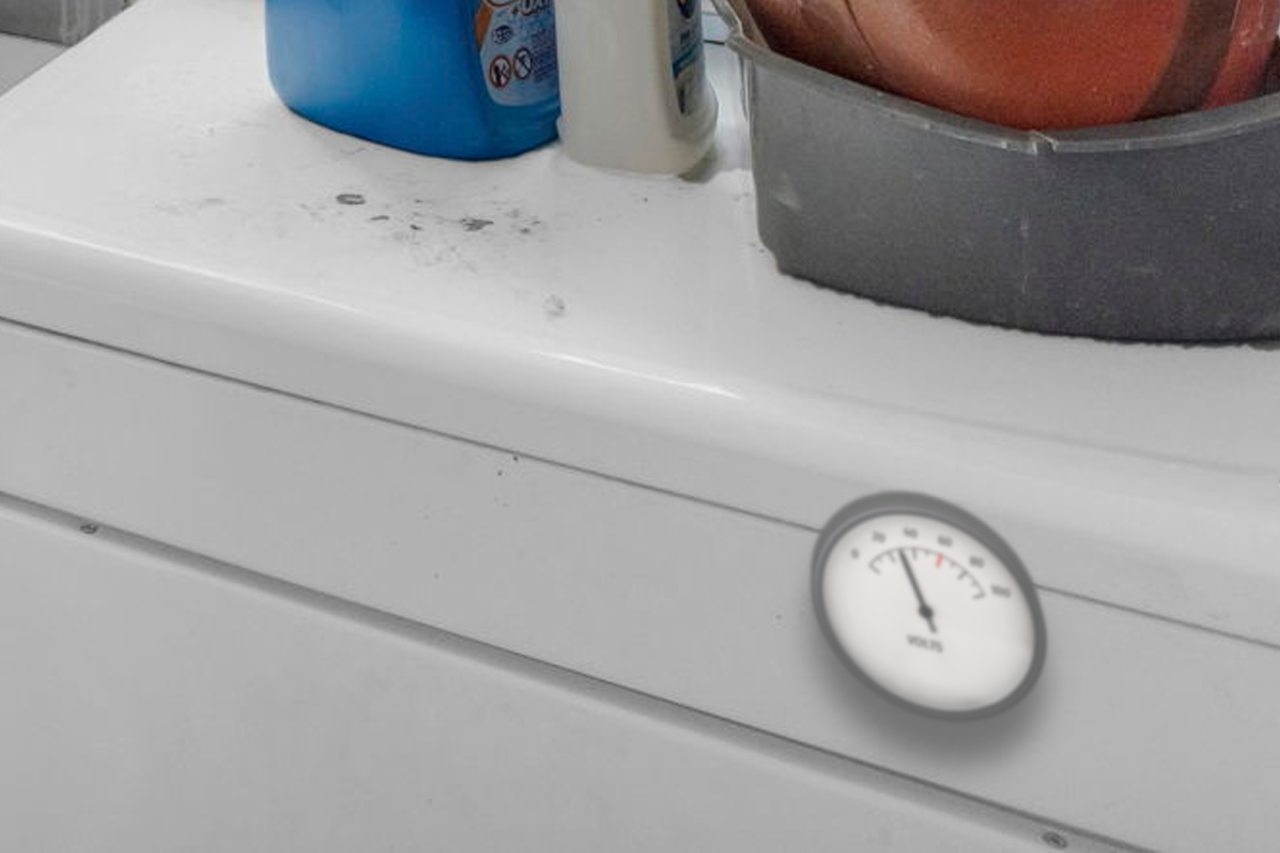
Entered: V 30
